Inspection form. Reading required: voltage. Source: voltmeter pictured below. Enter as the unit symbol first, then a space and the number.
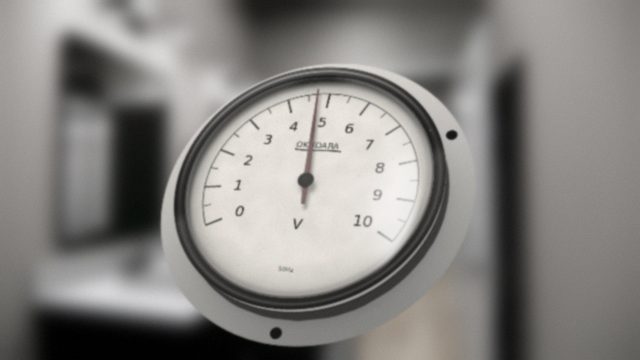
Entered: V 4.75
